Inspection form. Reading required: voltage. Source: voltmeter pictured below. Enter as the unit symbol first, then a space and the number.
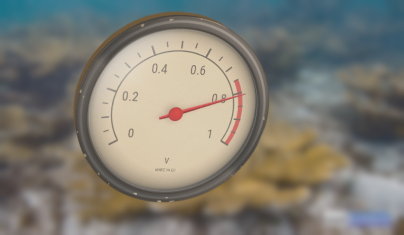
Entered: V 0.8
